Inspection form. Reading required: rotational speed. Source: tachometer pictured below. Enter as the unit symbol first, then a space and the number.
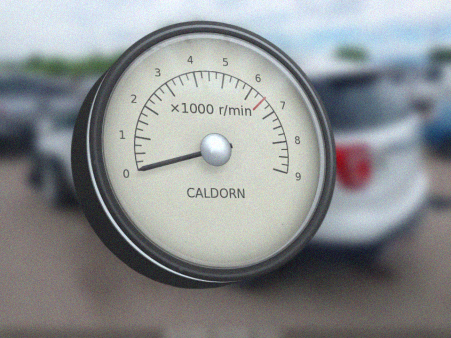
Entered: rpm 0
